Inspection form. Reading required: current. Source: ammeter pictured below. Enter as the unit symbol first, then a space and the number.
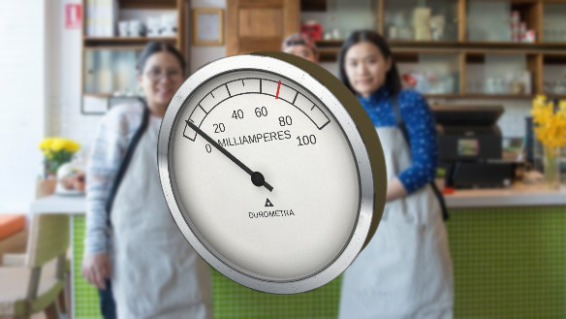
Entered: mA 10
